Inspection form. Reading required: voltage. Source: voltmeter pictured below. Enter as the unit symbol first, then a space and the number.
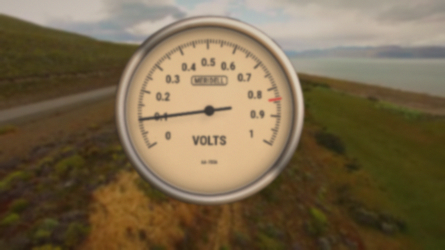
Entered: V 0.1
